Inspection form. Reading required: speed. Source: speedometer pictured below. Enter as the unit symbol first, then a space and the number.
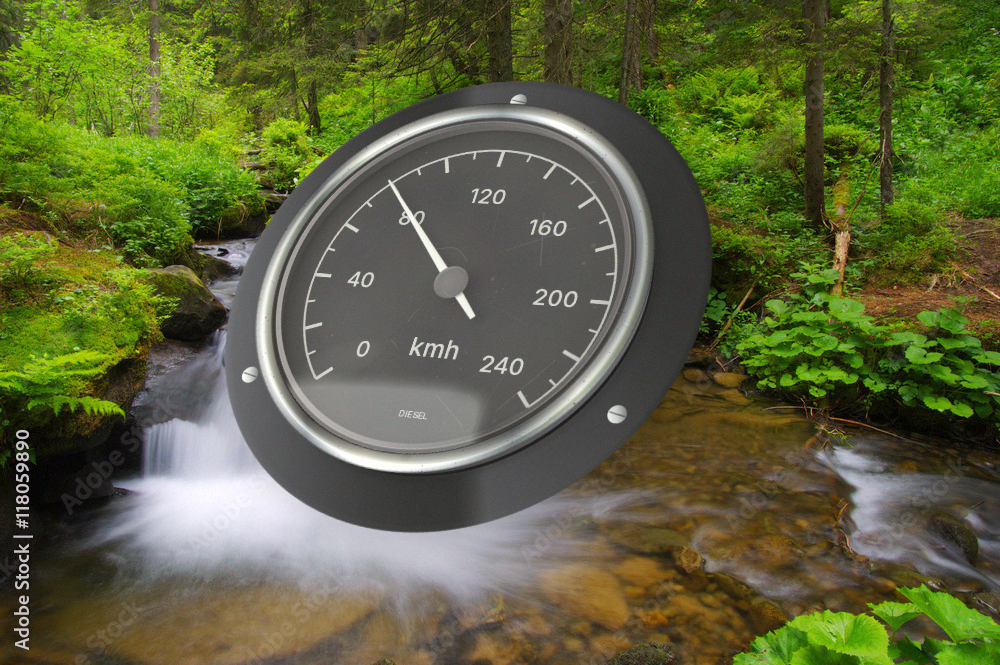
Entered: km/h 80
